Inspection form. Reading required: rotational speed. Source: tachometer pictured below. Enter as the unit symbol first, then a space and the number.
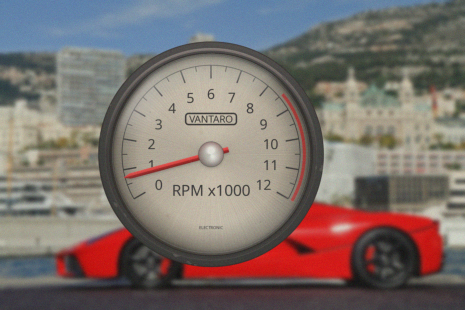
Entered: rpm 750
